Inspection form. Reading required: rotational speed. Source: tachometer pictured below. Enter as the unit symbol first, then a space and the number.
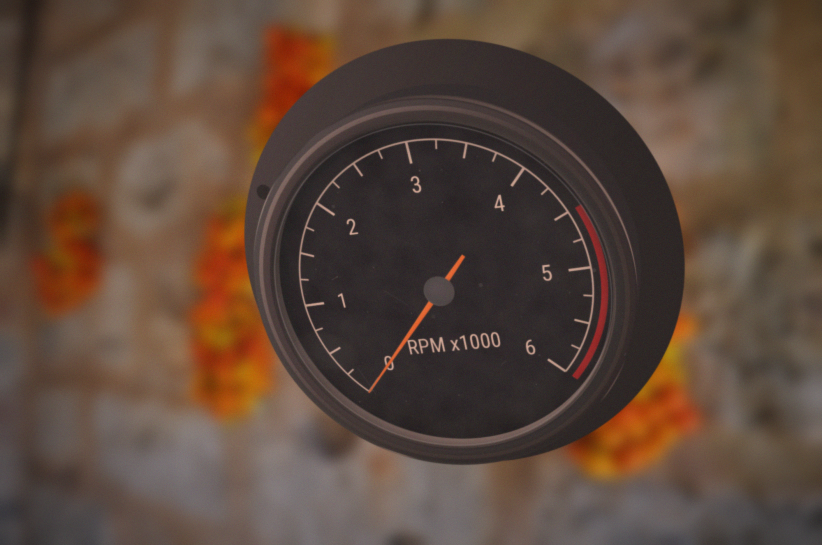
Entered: rpm 0
